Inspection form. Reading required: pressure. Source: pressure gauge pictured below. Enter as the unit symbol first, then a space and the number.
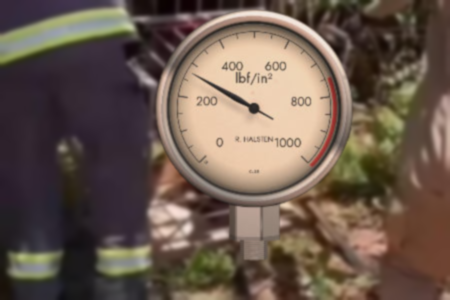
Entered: psi 275
